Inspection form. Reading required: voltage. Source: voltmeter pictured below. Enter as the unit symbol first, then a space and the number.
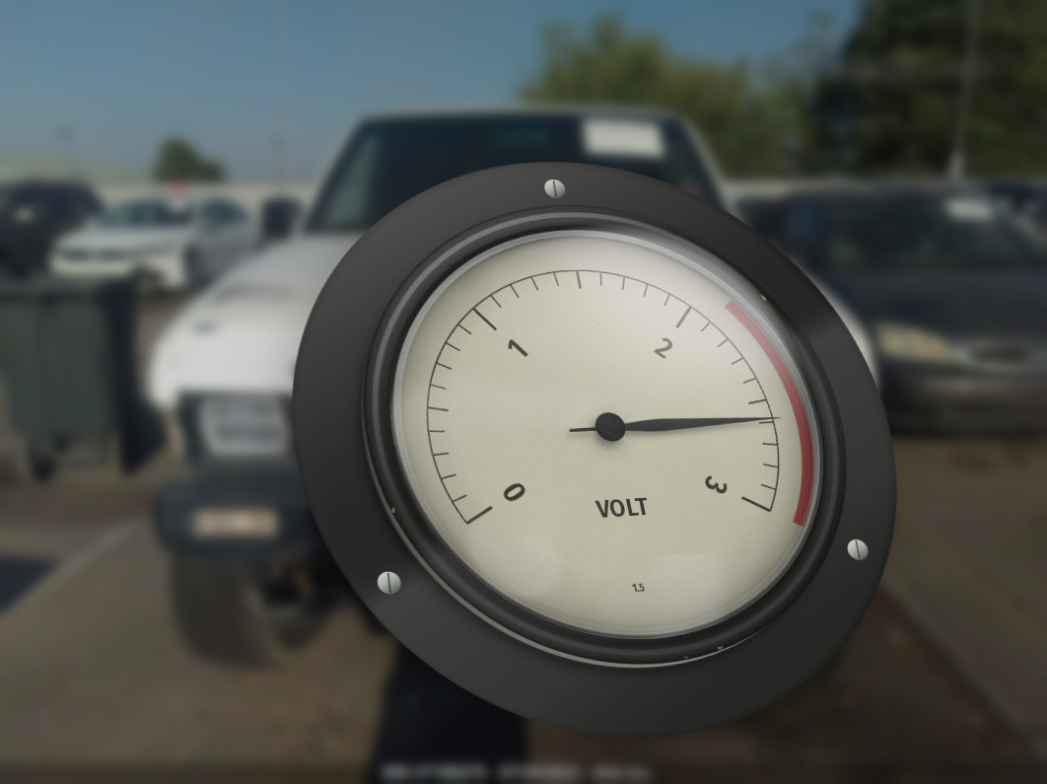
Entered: V 2.6
